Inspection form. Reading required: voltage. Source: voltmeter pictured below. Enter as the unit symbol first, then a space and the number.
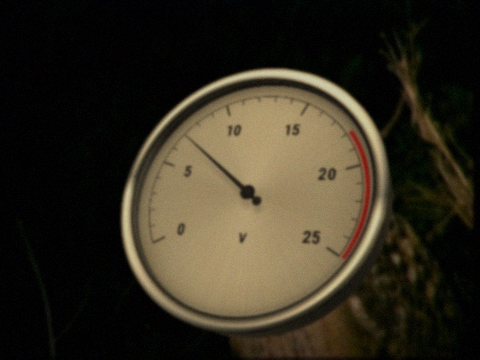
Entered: V 7
